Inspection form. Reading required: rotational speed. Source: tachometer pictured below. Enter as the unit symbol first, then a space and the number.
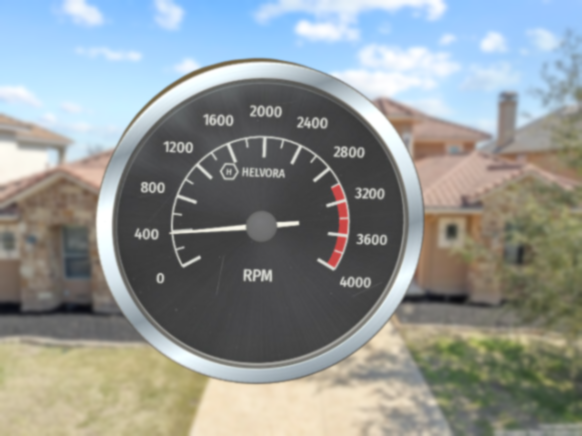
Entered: rpm 400
